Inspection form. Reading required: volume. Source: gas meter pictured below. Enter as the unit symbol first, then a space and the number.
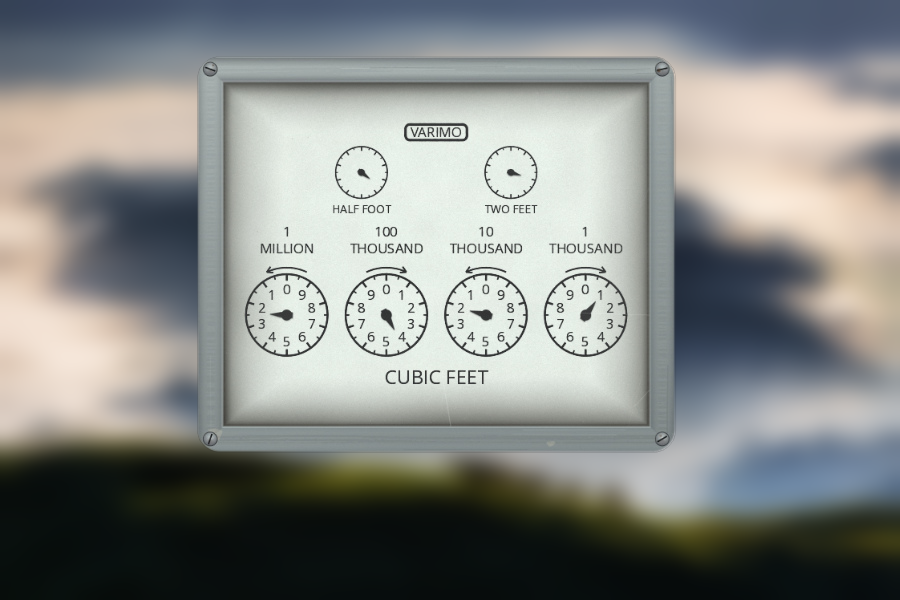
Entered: ft³ 242100
